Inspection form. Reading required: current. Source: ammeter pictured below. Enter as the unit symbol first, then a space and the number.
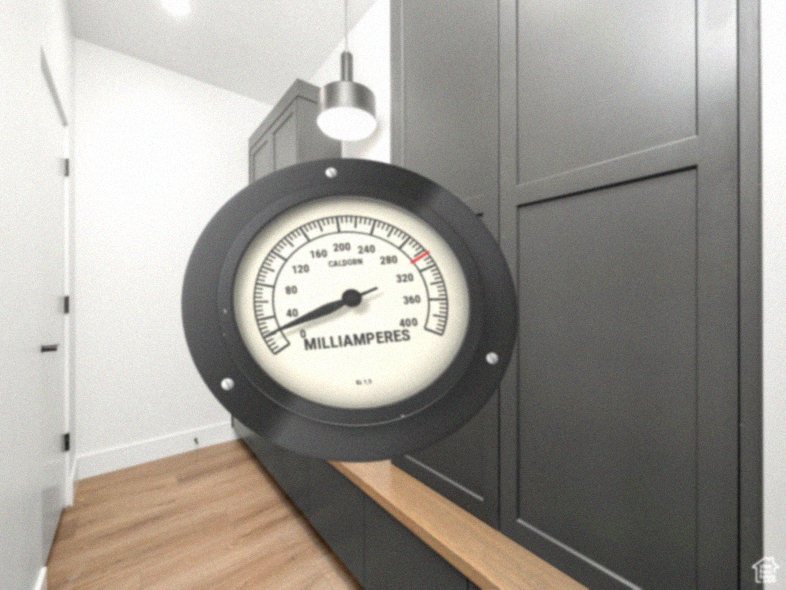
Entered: mA 20
